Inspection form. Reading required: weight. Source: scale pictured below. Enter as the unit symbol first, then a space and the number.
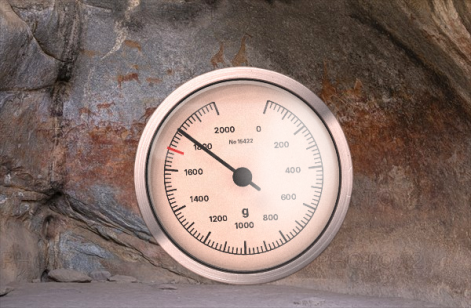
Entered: g 1800
